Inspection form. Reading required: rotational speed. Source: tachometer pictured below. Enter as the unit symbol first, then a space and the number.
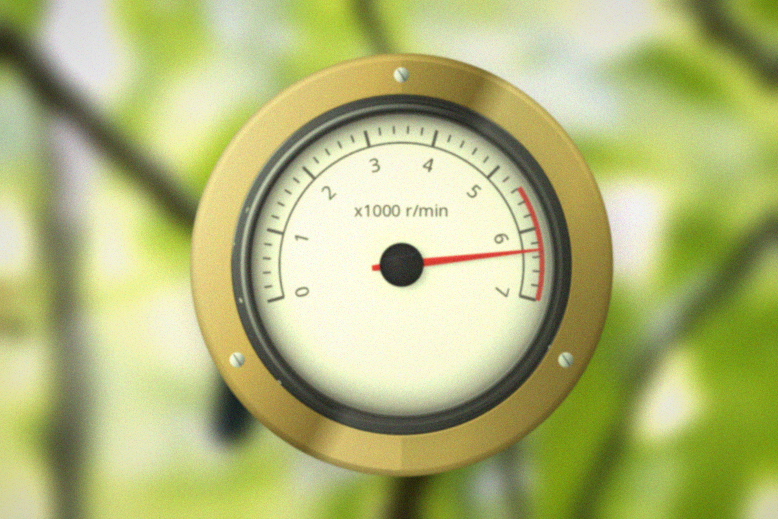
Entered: rpm 6300
